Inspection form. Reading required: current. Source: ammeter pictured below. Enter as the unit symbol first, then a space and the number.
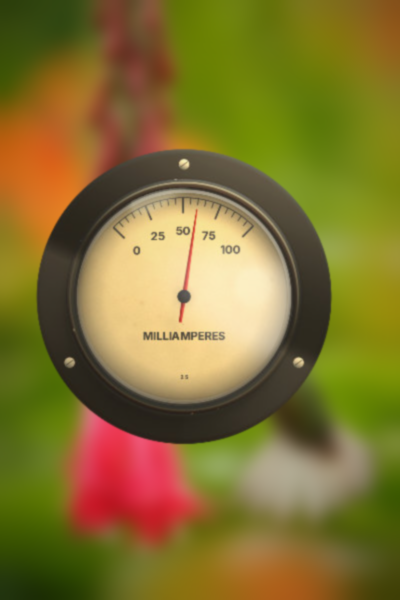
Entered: mA 60
